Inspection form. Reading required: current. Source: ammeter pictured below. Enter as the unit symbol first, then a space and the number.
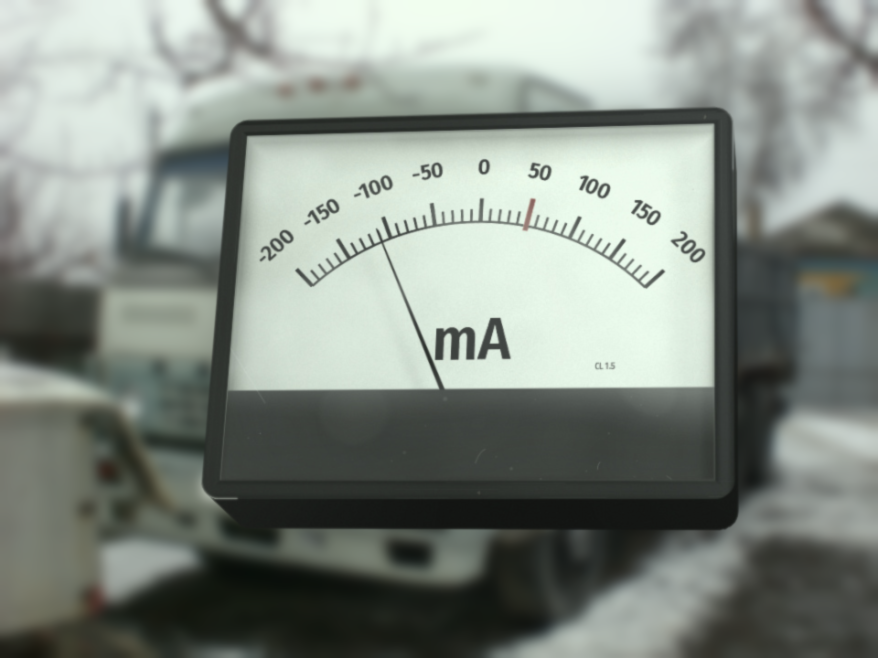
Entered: mA -110
